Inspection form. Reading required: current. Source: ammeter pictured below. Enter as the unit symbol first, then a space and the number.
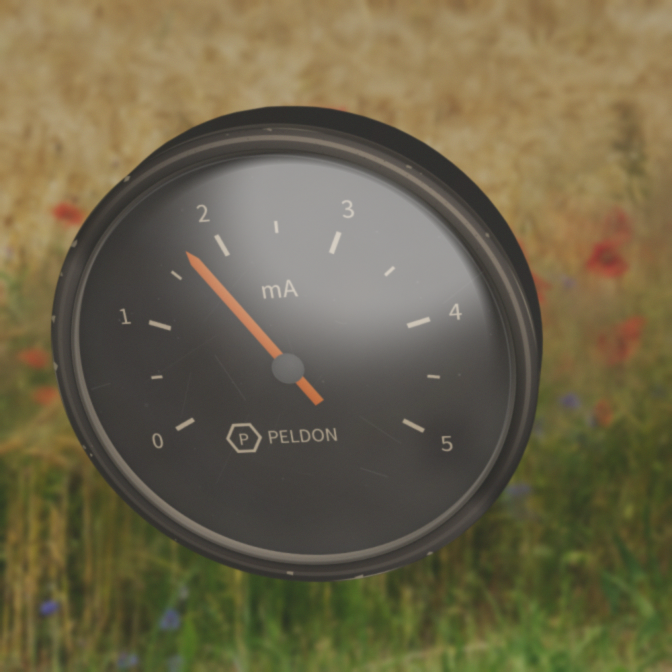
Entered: mA 1.75
